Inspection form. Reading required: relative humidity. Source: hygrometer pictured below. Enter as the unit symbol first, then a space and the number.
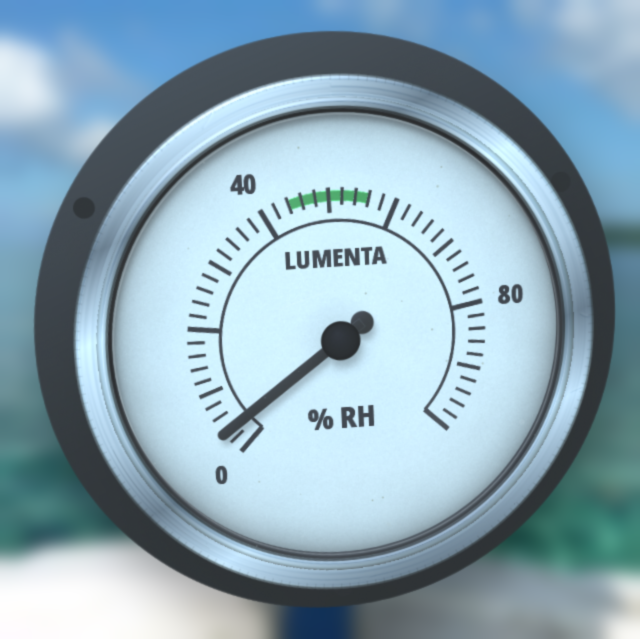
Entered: % 4
